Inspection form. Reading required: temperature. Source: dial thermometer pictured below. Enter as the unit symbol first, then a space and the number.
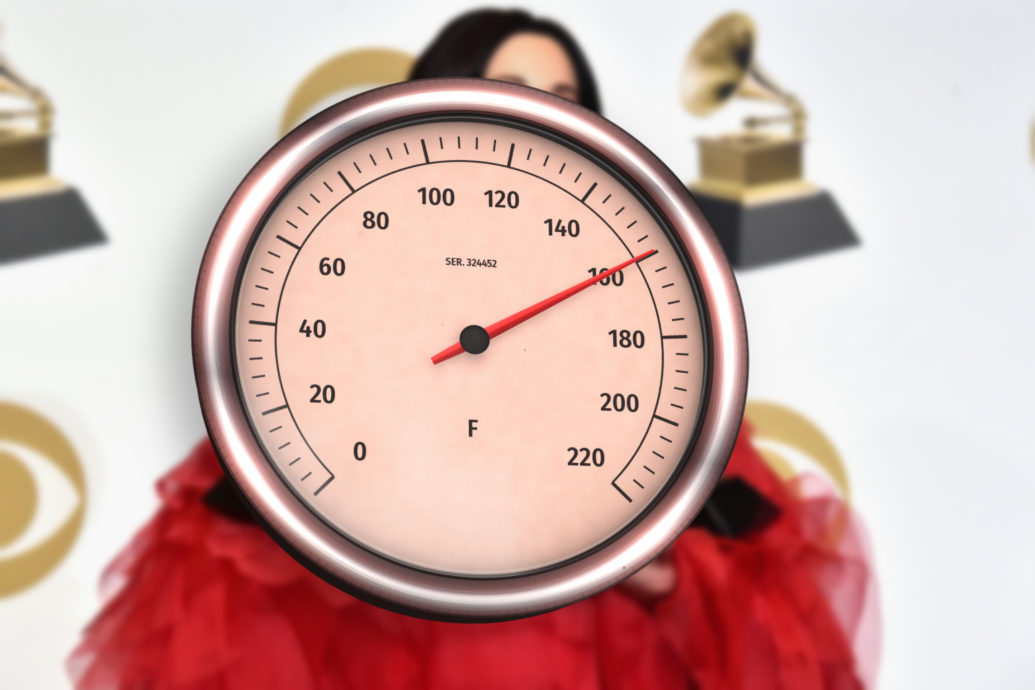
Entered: °F 160
